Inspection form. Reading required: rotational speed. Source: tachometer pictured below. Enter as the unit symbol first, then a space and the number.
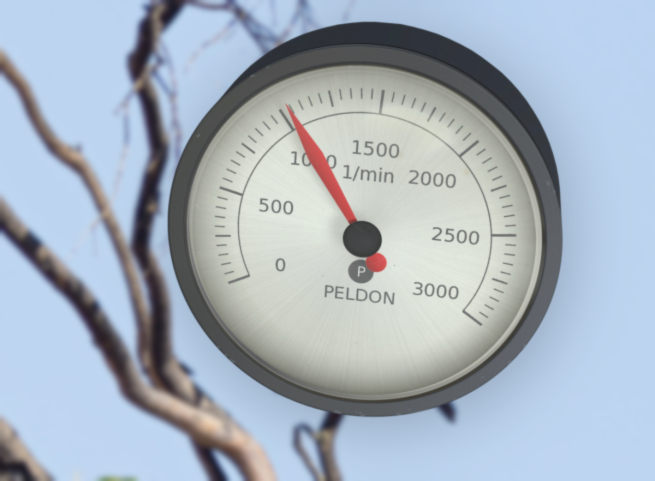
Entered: rpm 1050
